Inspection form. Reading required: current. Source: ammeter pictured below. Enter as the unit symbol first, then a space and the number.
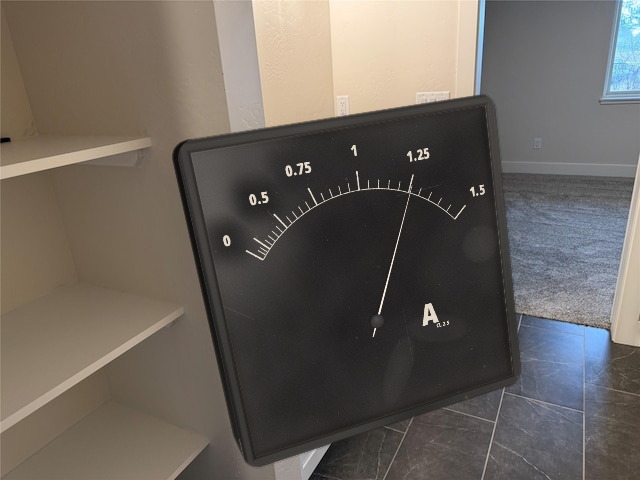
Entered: A 1.25
